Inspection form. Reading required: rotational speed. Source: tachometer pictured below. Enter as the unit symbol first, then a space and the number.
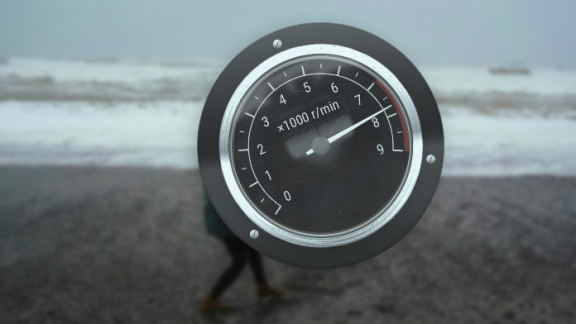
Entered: rpm 7750
